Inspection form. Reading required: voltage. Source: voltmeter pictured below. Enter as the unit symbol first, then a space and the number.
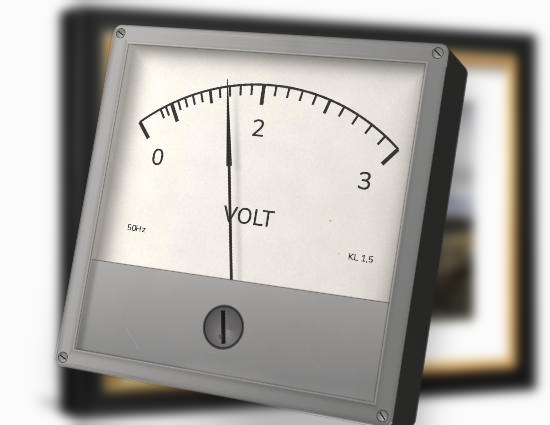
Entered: V 1.7
